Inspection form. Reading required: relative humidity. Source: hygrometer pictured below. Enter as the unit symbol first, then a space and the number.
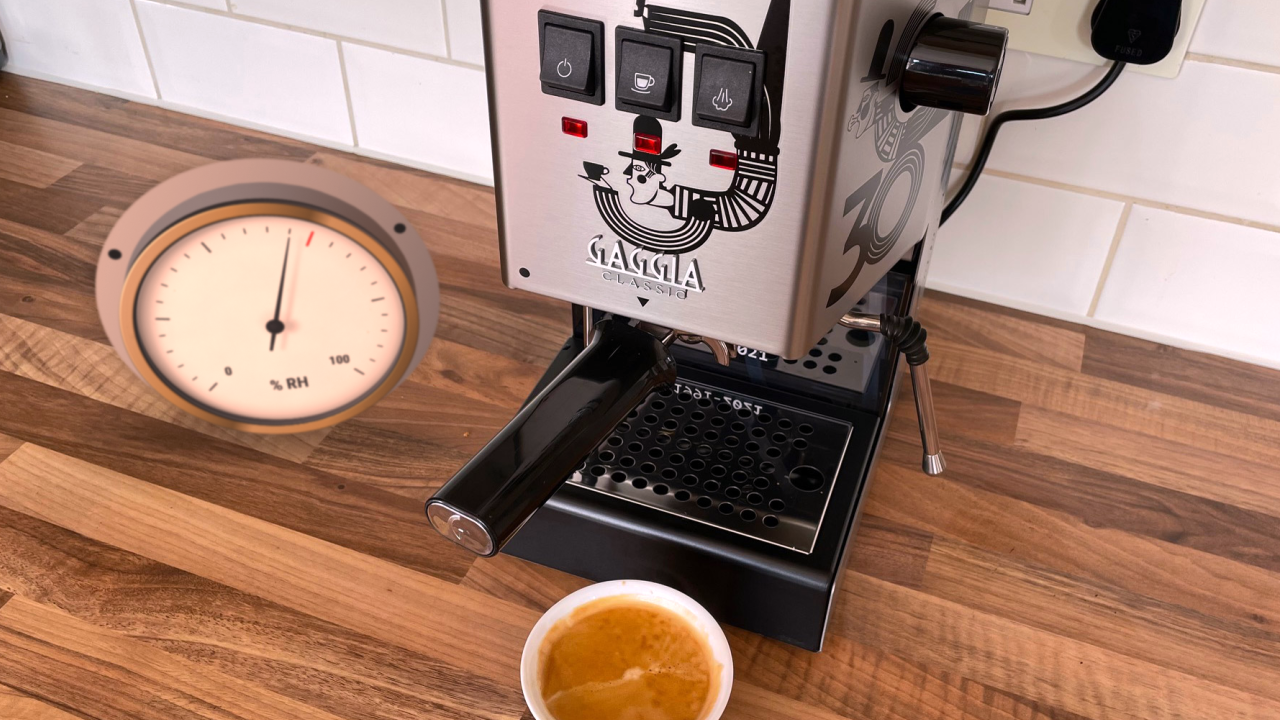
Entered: % 56
